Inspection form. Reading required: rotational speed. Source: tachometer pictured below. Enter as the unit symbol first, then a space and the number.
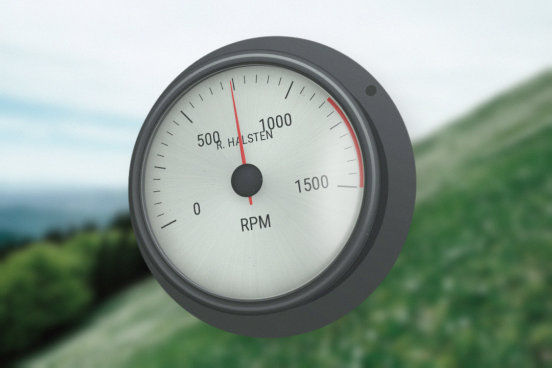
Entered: rpm 750
